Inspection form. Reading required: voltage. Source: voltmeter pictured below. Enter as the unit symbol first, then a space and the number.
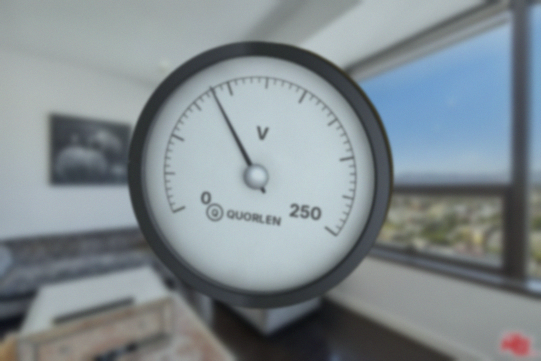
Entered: V 90
